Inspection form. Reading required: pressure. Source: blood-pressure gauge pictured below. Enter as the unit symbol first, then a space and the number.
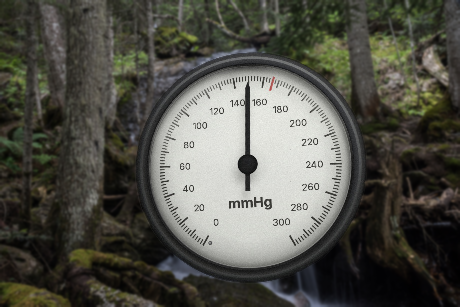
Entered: mmHg 150
